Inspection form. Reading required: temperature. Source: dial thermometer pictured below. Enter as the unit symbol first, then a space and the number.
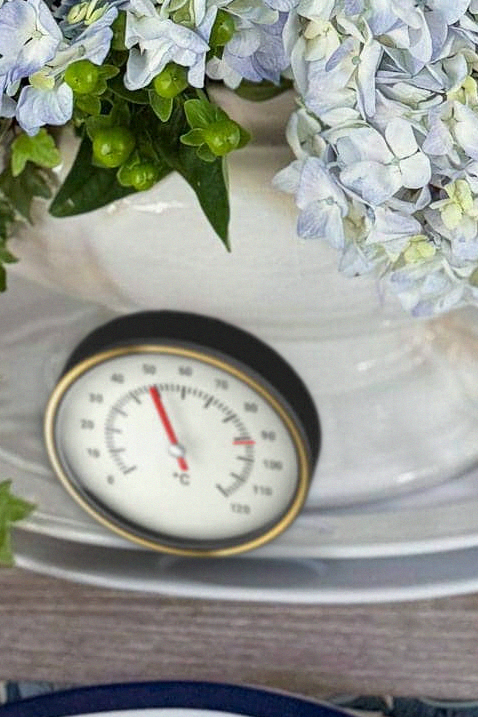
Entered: °C 50
